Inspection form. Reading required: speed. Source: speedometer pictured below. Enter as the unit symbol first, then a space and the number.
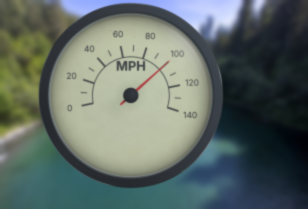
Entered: mph 100
